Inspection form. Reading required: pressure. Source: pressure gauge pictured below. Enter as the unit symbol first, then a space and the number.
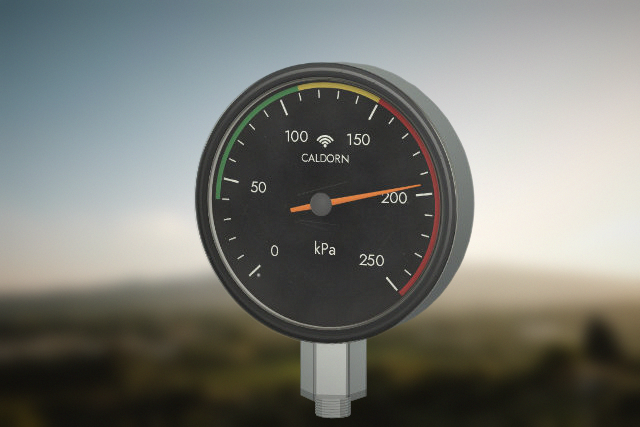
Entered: kPa 195
